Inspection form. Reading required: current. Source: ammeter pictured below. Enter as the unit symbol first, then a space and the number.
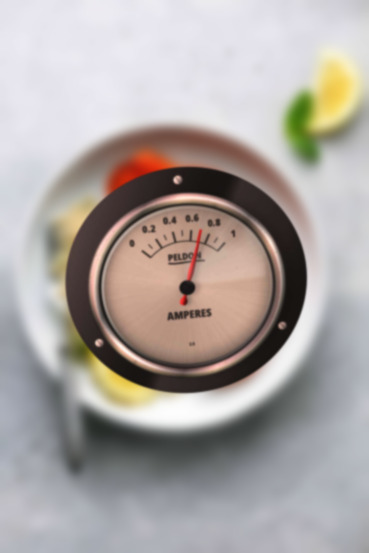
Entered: A 0.7
